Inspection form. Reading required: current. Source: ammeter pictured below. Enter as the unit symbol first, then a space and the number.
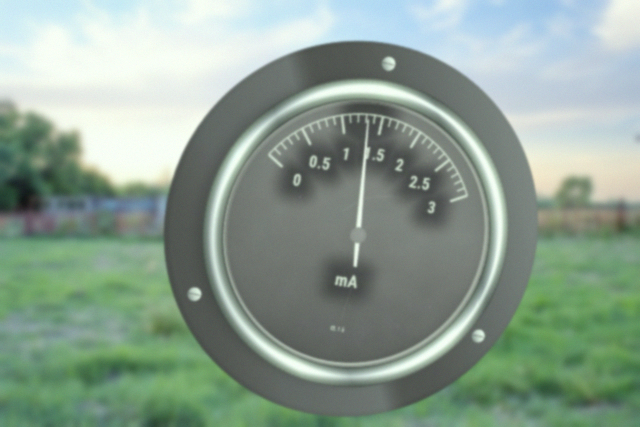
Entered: mA 1.3
